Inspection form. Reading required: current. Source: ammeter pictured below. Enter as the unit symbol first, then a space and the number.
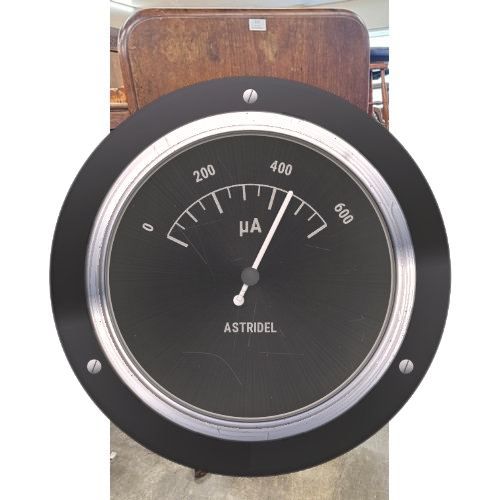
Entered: µA 450
